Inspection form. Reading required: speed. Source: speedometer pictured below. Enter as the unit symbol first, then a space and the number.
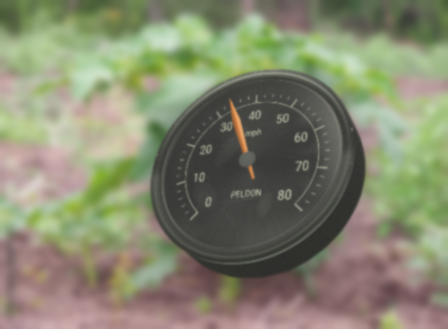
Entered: mph 34
